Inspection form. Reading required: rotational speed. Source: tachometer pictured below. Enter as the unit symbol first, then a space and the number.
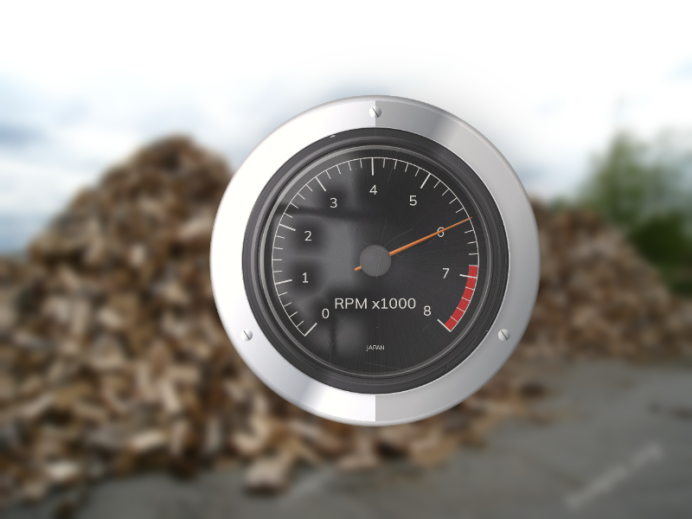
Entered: rpm 6000
